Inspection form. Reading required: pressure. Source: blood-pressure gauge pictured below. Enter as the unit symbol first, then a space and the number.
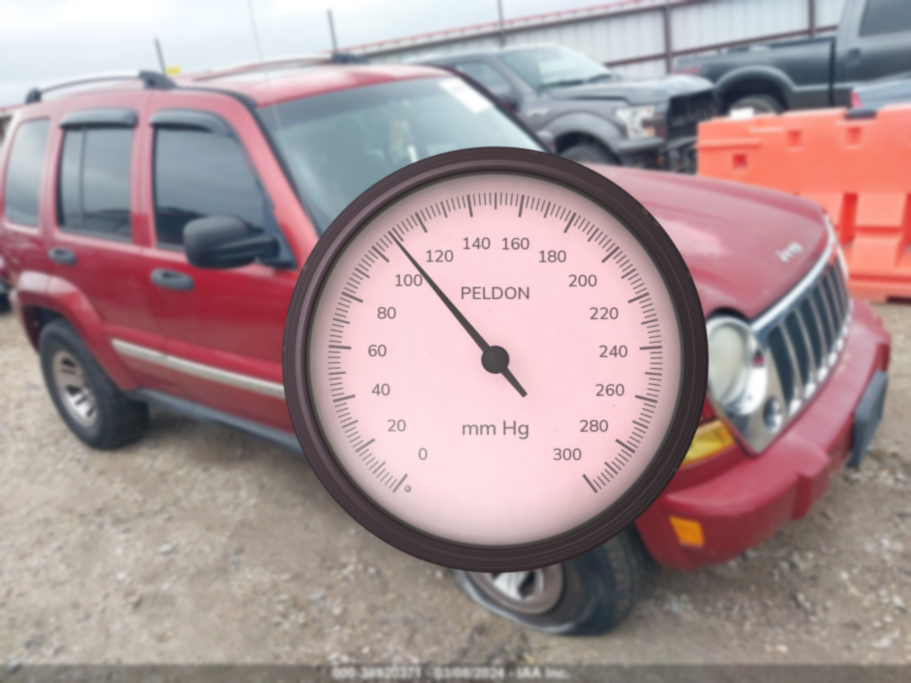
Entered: mmHg 108
